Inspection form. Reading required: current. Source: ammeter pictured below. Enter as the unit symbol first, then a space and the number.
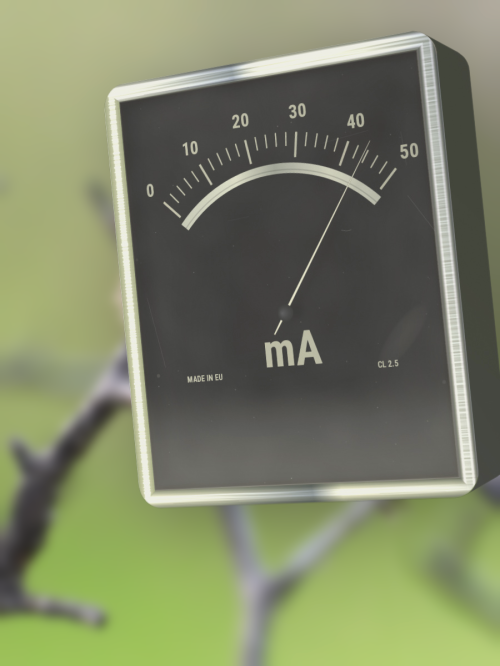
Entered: mA 44
